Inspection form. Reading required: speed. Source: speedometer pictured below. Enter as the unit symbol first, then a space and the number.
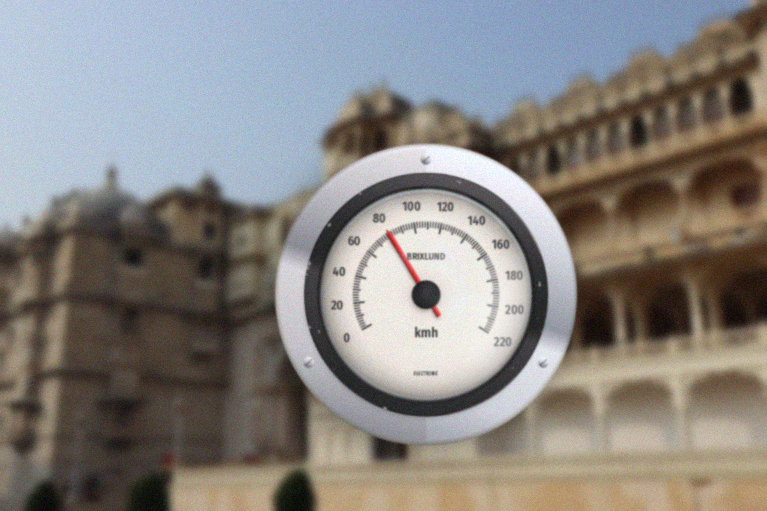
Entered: km/h 80
